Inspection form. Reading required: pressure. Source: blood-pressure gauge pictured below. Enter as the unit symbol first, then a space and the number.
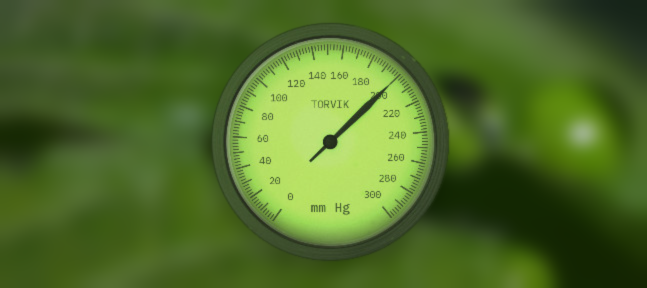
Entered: mmHg 200
